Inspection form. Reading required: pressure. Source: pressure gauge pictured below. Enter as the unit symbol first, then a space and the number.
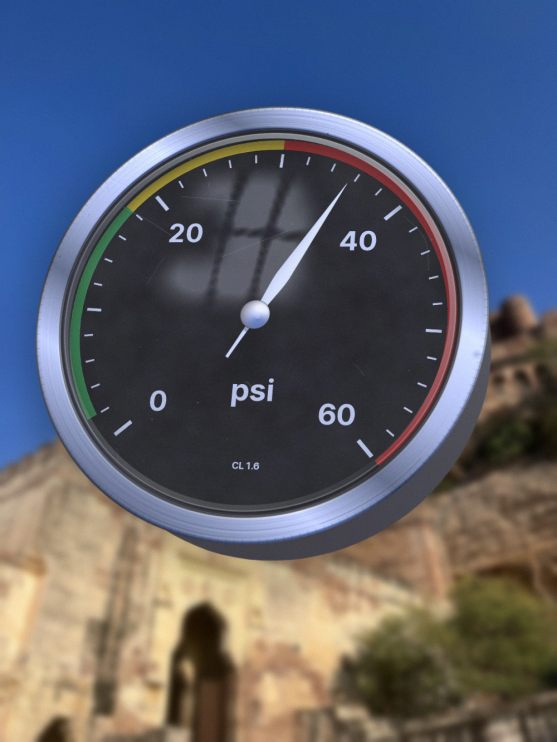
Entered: psi 36
